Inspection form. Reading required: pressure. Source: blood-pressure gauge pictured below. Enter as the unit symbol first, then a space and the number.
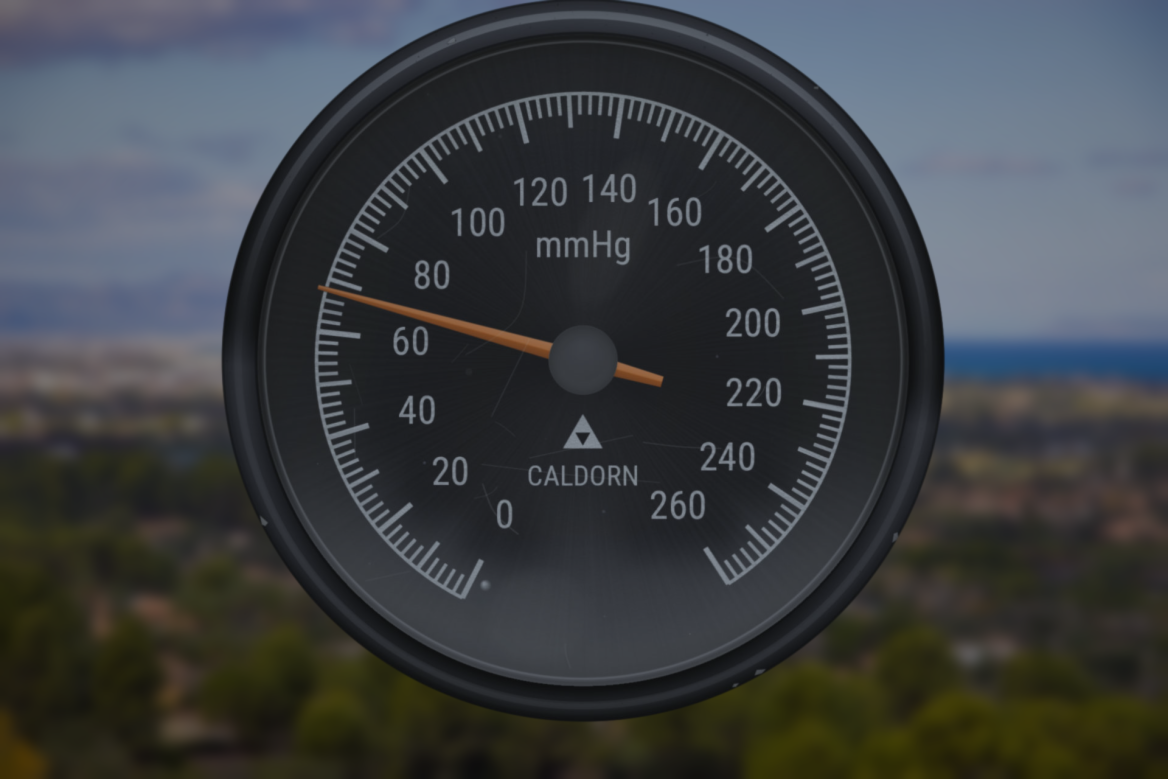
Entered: mmHg 68
